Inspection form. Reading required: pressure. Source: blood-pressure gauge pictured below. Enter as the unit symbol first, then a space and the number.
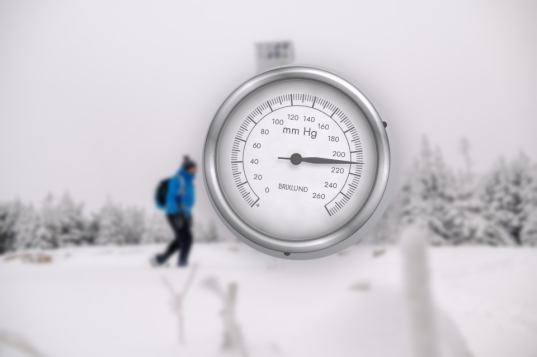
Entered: mmHg 210
